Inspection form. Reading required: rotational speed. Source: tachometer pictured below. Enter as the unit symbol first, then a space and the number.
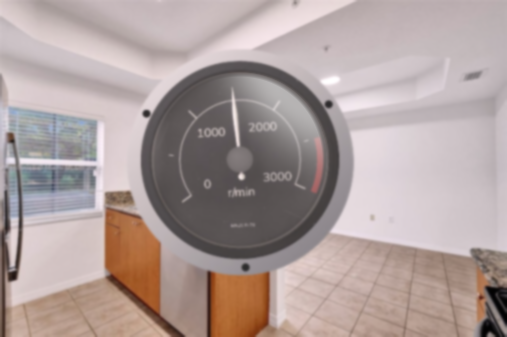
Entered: rpm 1500
